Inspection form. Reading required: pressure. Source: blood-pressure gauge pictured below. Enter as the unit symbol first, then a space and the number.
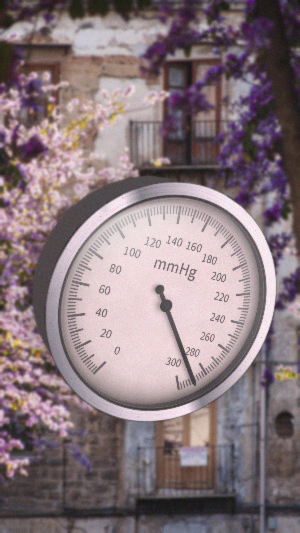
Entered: mmHg 290
